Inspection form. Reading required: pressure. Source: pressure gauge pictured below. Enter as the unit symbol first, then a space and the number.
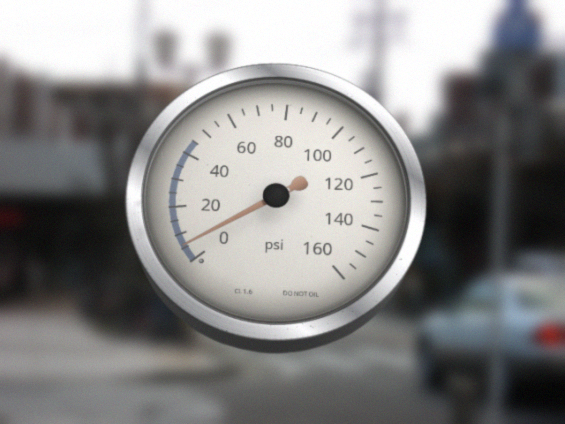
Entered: psi 5
